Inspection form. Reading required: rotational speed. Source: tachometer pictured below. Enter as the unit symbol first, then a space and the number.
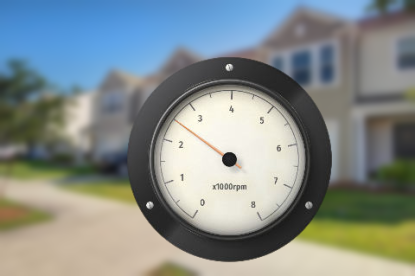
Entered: rpm 2500
